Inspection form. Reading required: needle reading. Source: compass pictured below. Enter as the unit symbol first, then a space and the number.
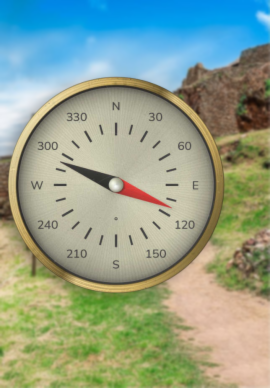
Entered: ° 112.5
